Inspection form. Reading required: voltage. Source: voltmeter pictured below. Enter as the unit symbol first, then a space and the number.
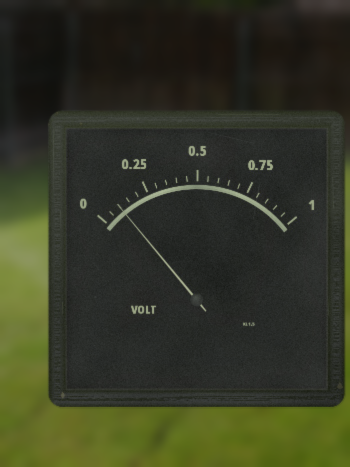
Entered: V 0.1
